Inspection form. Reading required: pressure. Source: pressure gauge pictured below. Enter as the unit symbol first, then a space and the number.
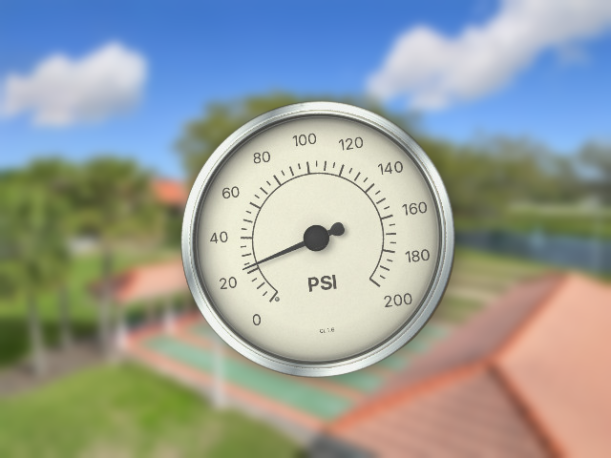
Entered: psi 22.5
